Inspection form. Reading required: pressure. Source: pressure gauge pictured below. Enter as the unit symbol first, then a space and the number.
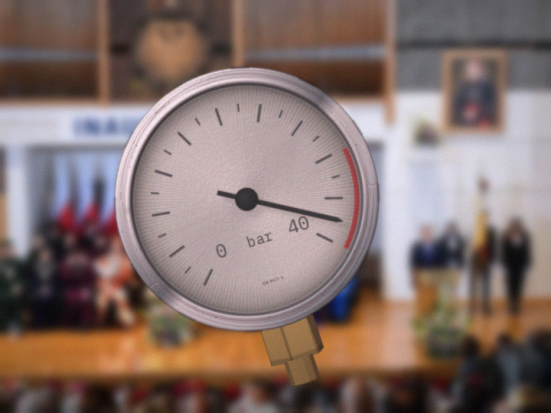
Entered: bar 38
